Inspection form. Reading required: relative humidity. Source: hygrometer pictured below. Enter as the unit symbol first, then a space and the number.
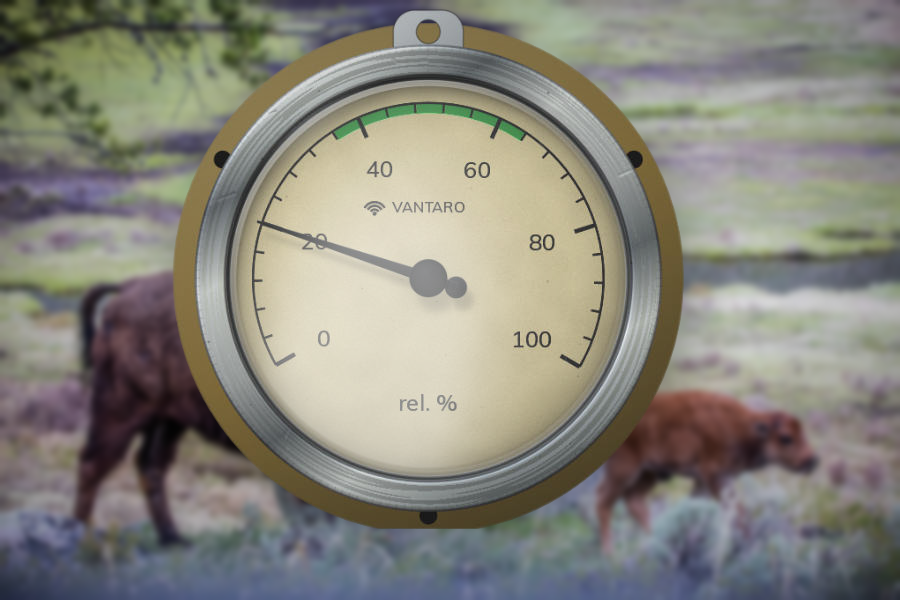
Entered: % 20
